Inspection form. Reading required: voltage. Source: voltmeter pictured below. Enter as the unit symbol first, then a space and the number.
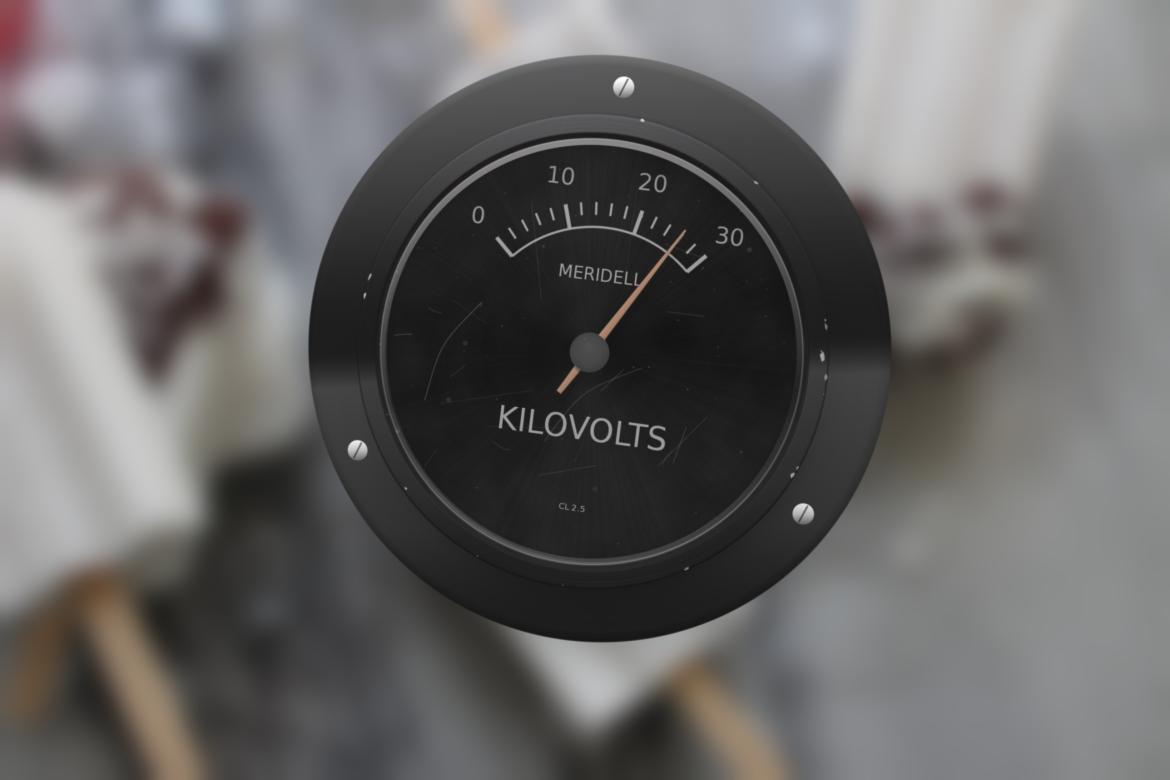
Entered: kV 26
